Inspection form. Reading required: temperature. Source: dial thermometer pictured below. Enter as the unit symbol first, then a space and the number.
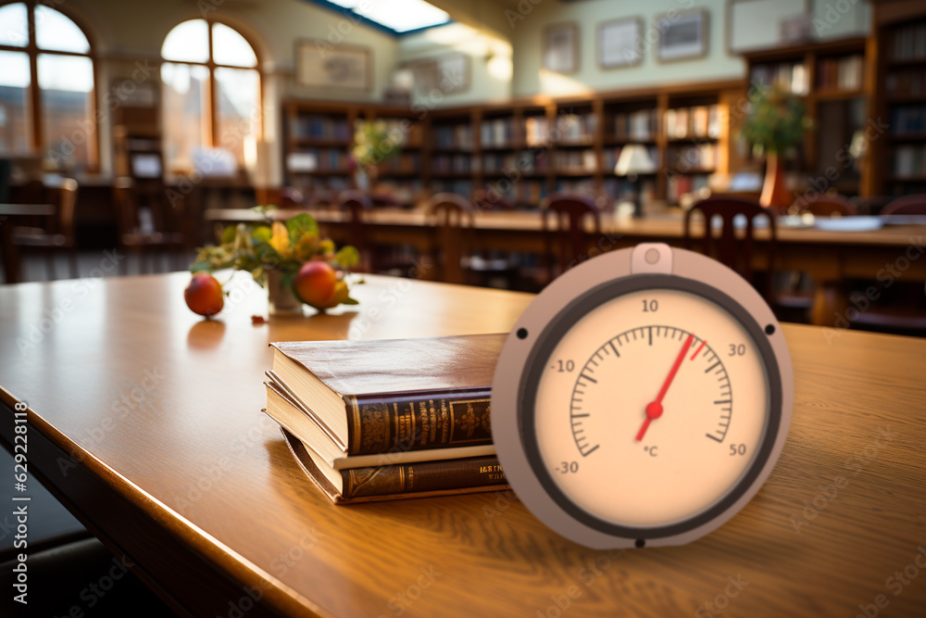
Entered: °C 20
